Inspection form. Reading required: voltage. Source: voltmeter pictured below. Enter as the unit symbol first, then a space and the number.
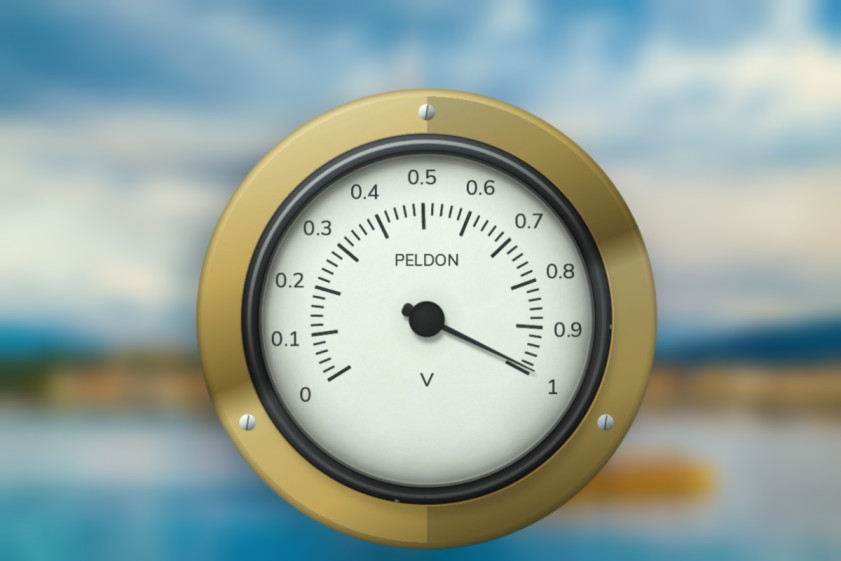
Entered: V 0.99
